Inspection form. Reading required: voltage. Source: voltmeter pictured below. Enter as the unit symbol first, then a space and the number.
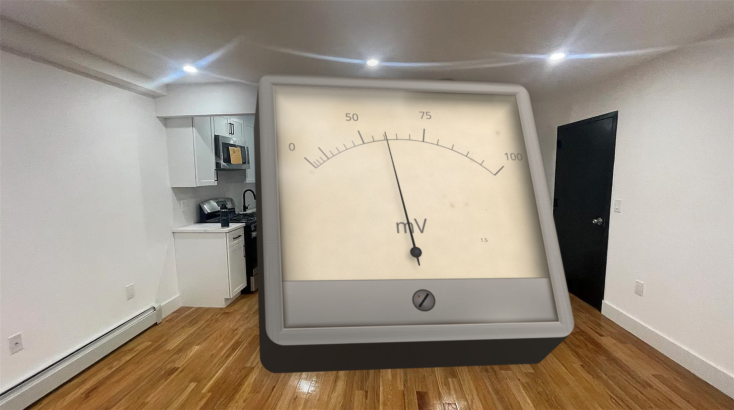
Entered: mV 60
